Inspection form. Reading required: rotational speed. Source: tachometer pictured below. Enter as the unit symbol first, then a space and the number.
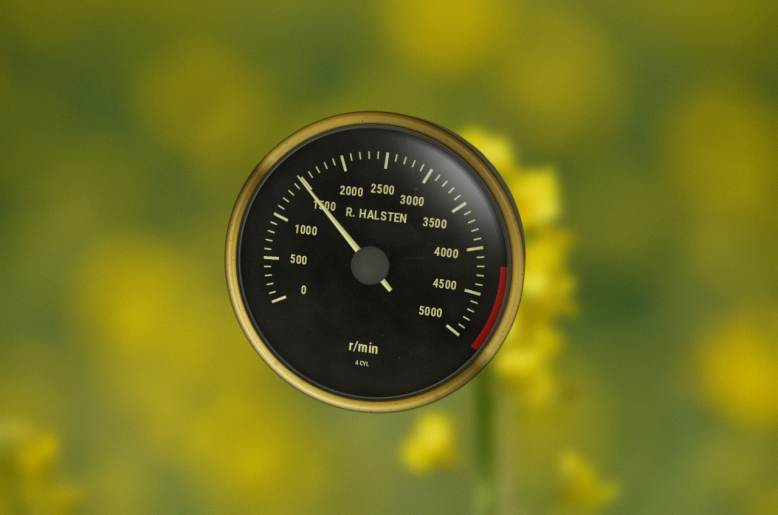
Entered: rpm 1500
